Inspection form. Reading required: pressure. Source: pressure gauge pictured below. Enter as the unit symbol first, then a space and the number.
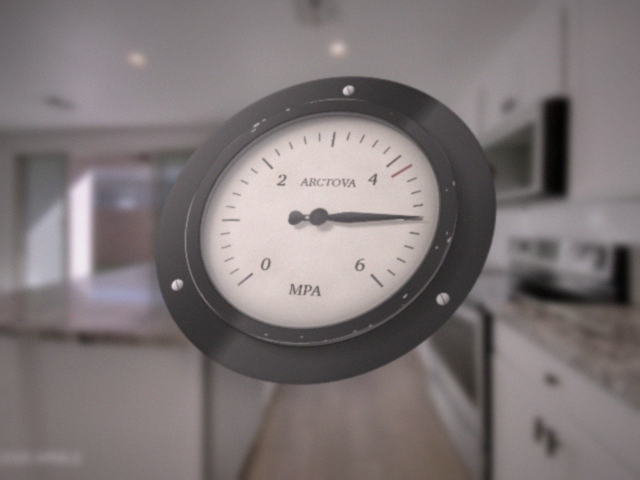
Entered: MPa 5
